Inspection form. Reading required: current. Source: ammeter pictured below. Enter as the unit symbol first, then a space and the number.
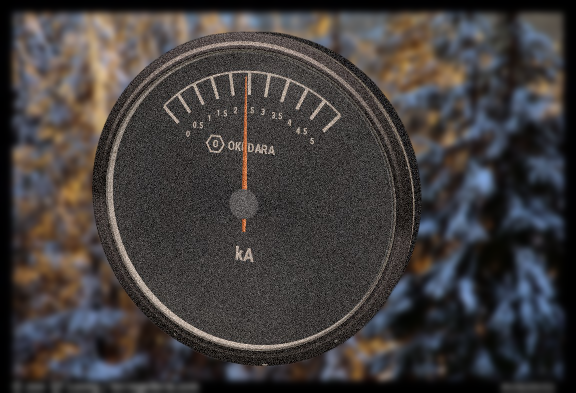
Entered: kA 2.5
